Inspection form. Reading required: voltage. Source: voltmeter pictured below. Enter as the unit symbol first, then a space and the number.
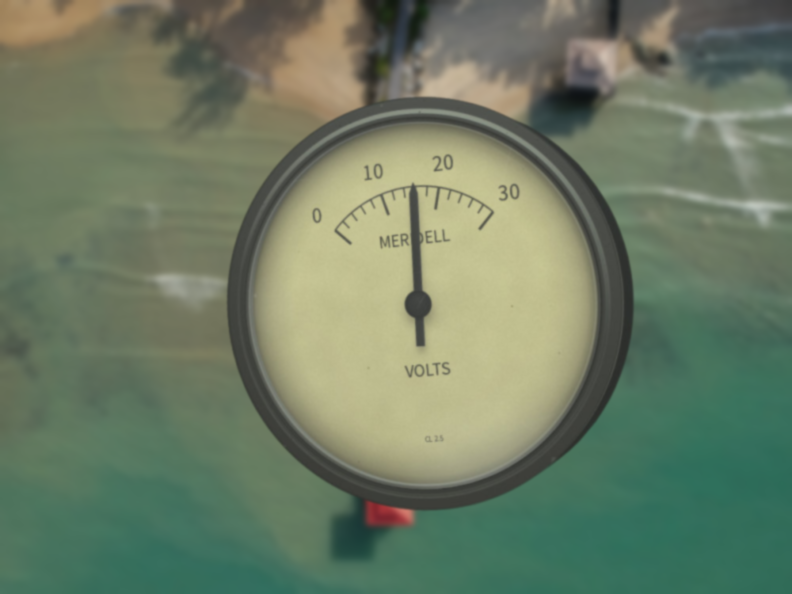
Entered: V 16
